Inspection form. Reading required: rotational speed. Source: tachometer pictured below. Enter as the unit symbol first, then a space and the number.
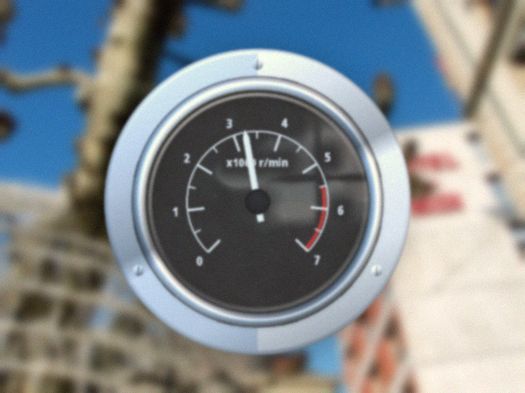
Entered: rpm 3250
